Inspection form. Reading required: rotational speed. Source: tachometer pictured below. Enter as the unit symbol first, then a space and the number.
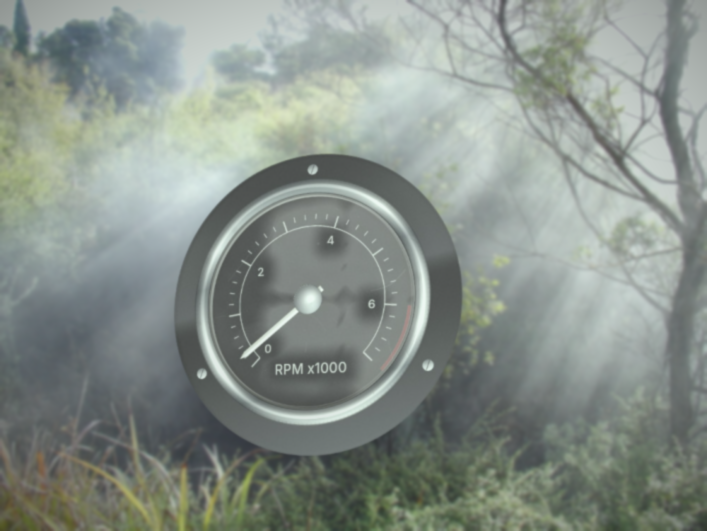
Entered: rpm 200
